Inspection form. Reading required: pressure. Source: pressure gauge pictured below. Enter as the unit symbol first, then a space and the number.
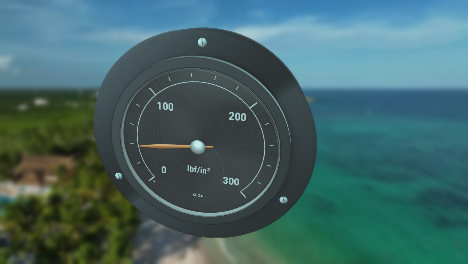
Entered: psi 40
